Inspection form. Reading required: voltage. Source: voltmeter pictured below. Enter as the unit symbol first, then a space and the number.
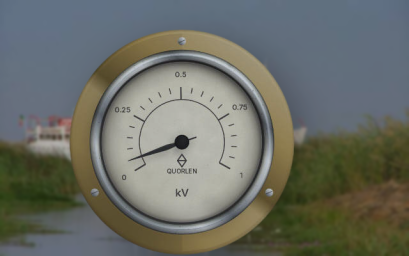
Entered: kV 0.05
